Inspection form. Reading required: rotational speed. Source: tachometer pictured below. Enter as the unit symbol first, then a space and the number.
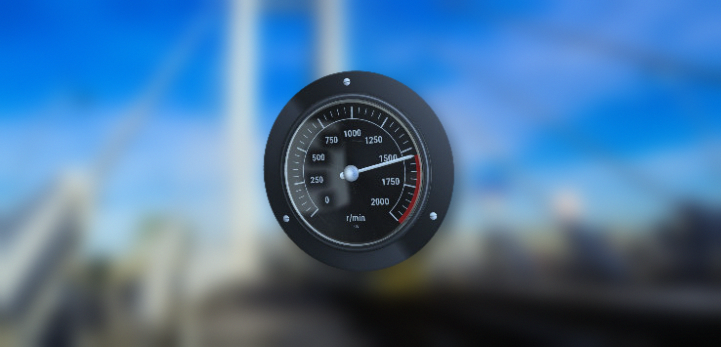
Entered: rpm 1550
